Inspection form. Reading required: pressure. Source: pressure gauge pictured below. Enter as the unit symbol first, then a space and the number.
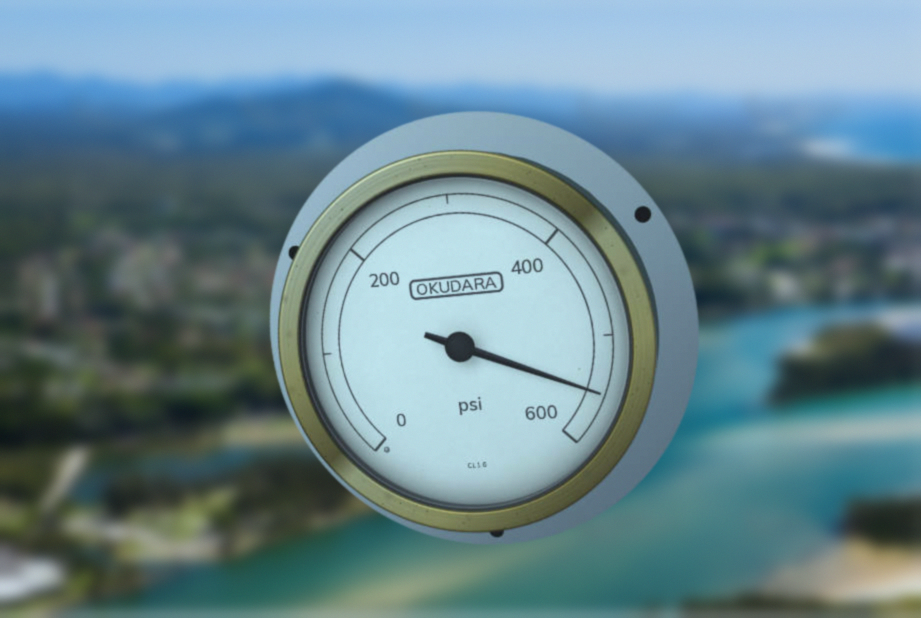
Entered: psi 550
